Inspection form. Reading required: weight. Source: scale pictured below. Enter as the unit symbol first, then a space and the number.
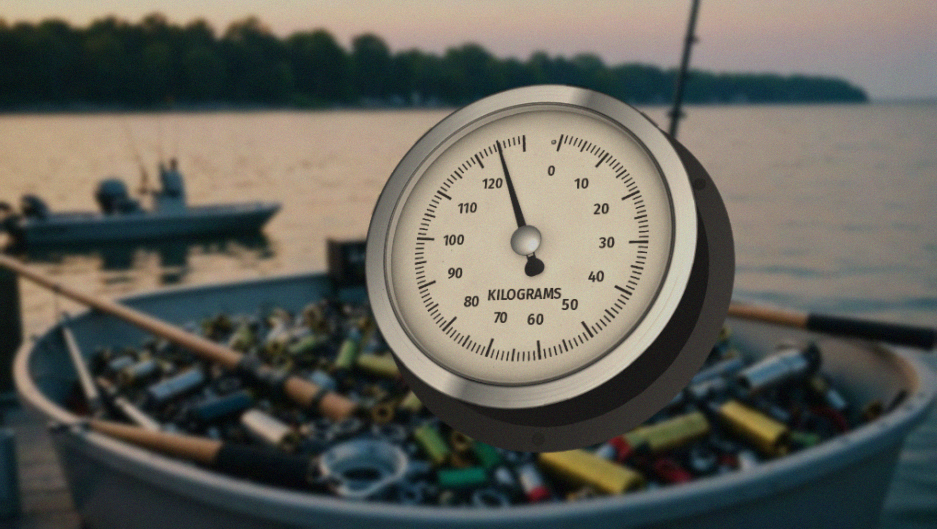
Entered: kg 125
